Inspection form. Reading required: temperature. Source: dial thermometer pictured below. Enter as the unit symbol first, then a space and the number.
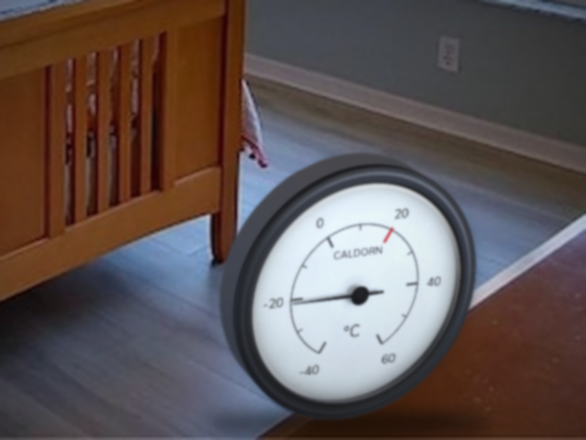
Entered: °C -20
